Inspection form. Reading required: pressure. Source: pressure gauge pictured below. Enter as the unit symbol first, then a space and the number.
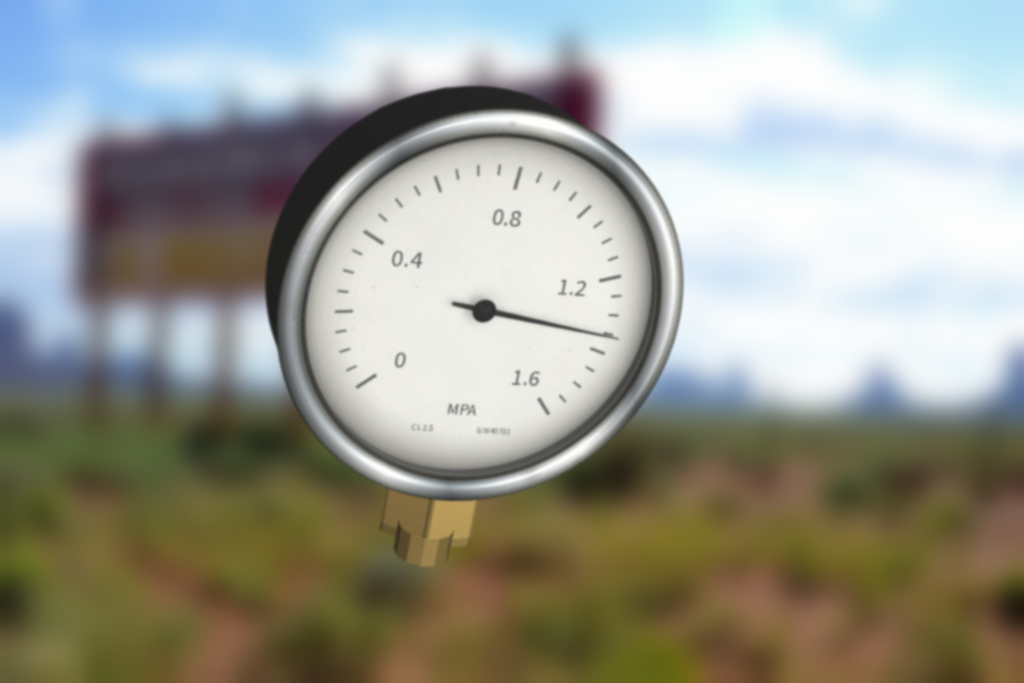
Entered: MPa 1.35
